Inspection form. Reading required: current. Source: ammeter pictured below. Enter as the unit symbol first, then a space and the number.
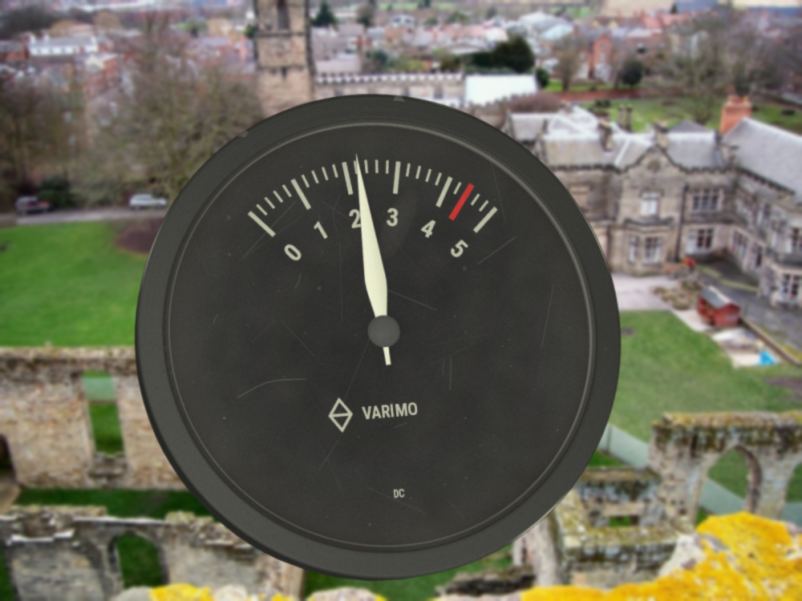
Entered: A 2.2
